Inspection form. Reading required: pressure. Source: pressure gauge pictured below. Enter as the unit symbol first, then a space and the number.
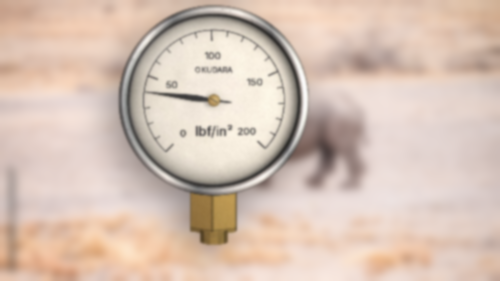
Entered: psi 40
